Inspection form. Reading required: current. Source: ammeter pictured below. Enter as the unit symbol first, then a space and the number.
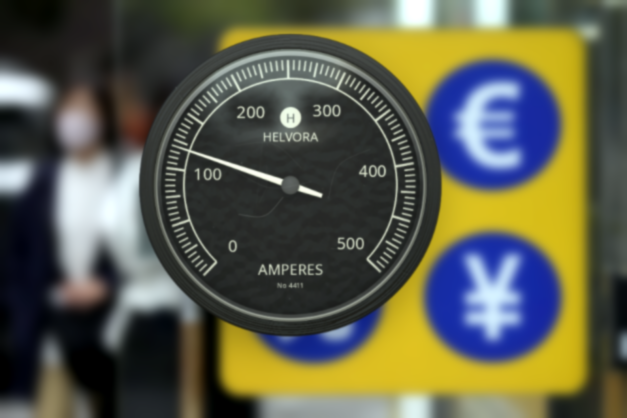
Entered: A 120
